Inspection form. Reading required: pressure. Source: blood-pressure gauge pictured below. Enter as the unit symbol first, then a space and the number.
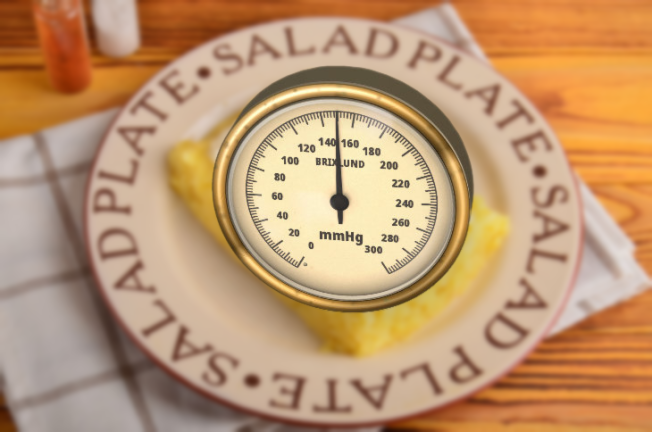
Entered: mmHg 150
